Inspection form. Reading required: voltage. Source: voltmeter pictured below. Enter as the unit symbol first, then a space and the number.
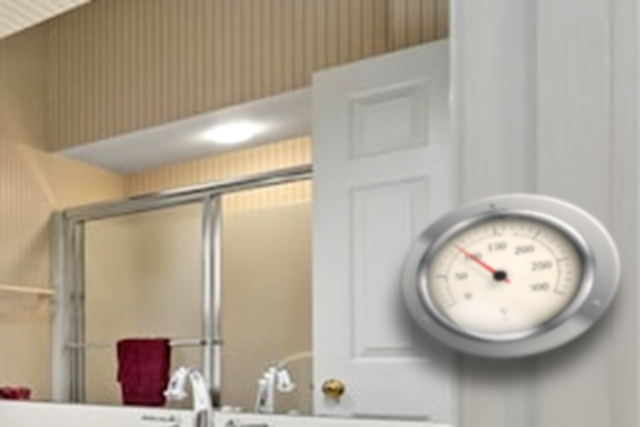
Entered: V 100
